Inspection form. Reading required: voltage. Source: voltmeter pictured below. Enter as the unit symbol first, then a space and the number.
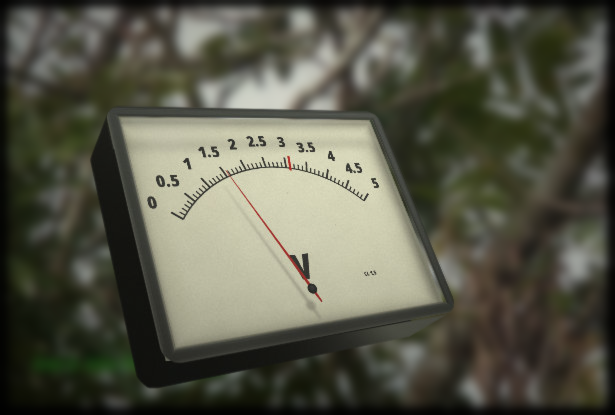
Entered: V 1.5
